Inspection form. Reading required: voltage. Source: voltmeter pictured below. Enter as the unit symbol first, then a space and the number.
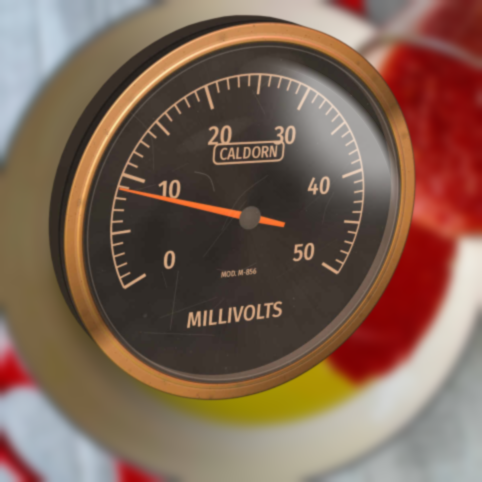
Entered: mV 9
